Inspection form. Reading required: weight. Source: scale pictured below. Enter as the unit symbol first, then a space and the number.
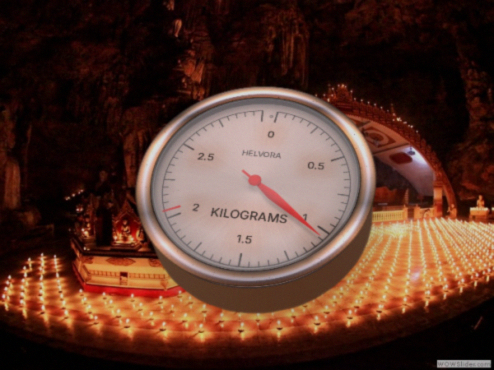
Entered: kg 1.05
